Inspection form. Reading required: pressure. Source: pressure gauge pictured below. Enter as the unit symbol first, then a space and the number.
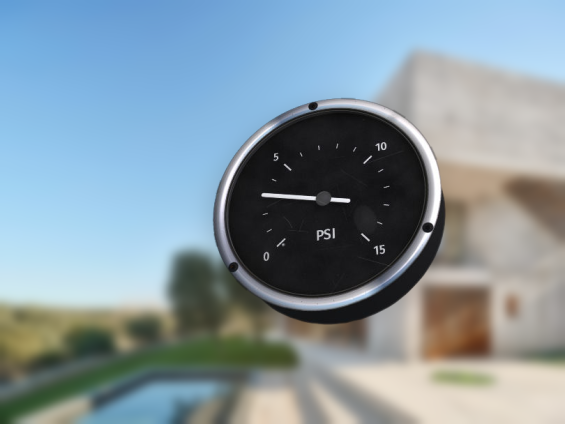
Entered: psi 3
